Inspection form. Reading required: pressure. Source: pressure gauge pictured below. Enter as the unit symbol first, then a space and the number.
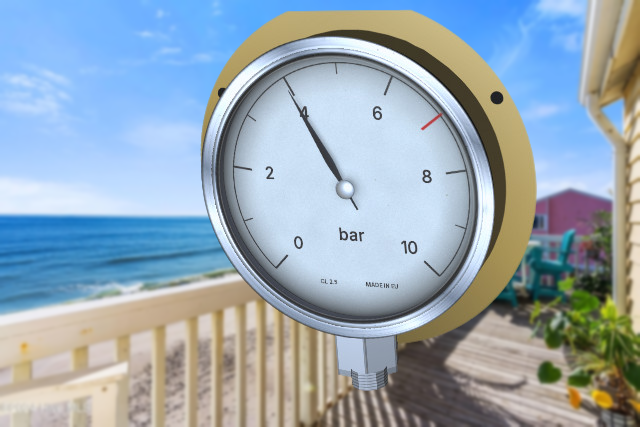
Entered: bar 4
